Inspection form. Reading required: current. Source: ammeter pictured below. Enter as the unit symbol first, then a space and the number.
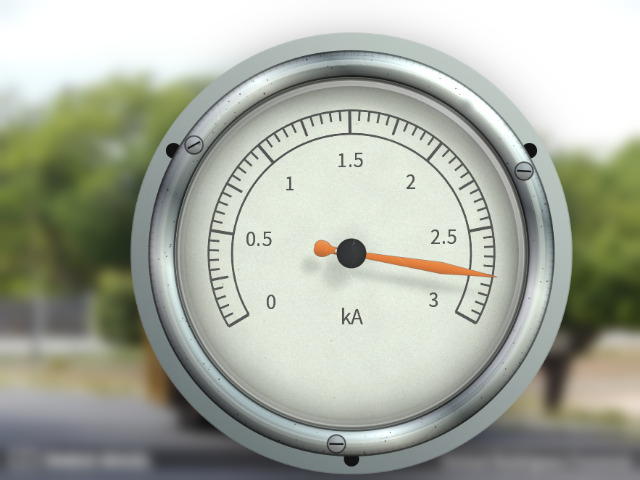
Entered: kA 2.75
